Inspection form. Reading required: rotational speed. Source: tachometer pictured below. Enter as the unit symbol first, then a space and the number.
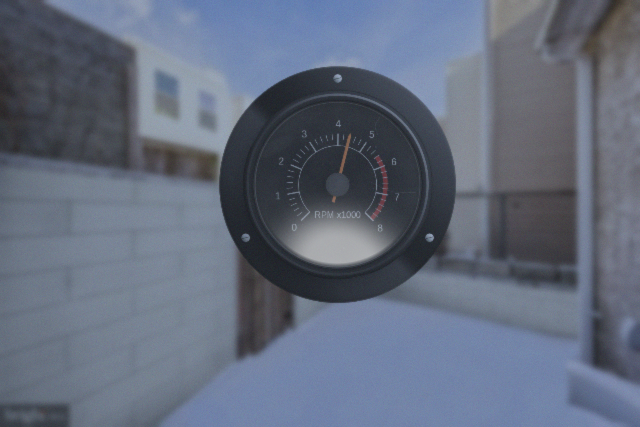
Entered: rpm 4400
